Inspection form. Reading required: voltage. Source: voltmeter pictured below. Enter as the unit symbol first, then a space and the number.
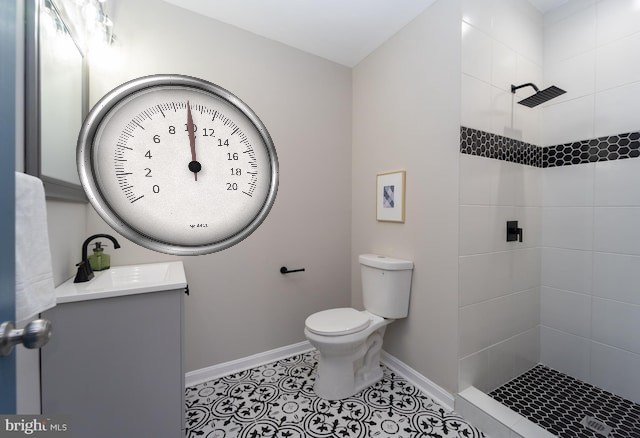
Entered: V 10
